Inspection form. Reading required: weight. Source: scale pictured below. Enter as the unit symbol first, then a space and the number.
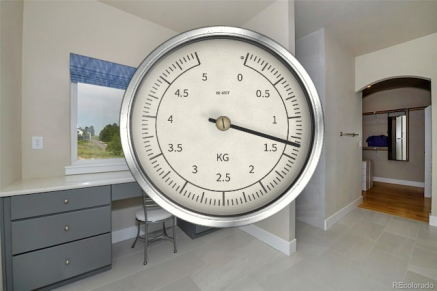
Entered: kg 1.35
